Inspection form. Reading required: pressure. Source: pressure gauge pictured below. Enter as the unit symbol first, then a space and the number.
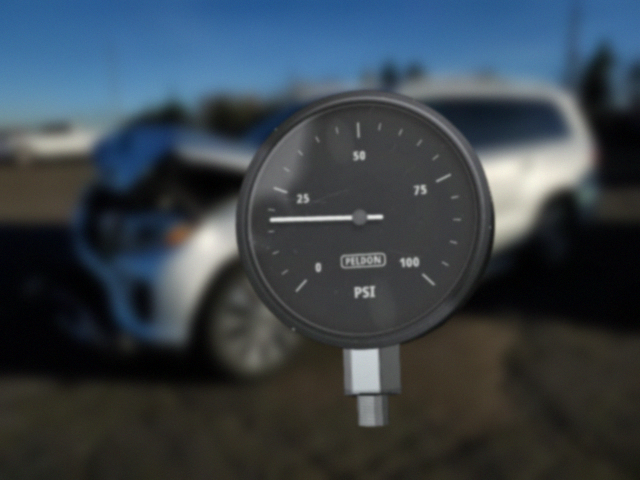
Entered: psi 17.5
